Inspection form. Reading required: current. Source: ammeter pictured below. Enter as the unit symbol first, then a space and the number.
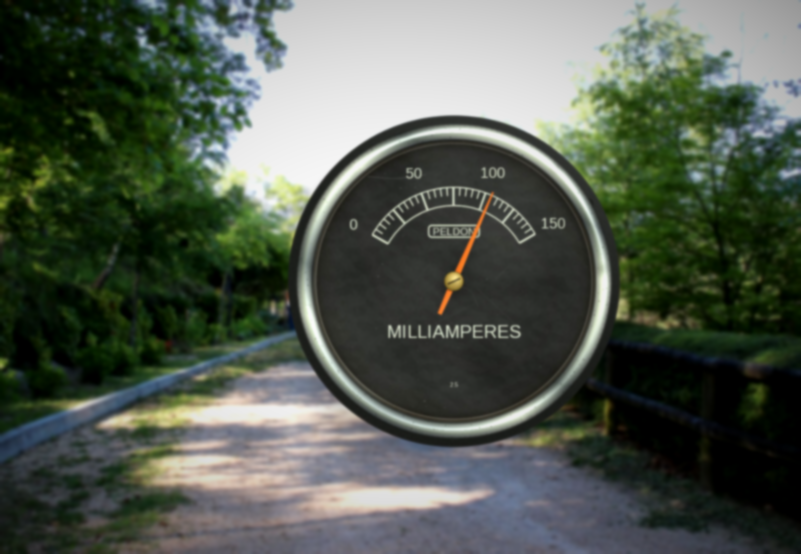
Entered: mA 105
